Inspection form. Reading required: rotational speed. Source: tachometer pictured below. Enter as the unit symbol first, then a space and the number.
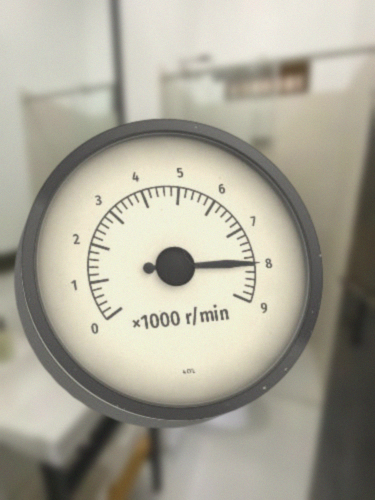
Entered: rpm 8000
